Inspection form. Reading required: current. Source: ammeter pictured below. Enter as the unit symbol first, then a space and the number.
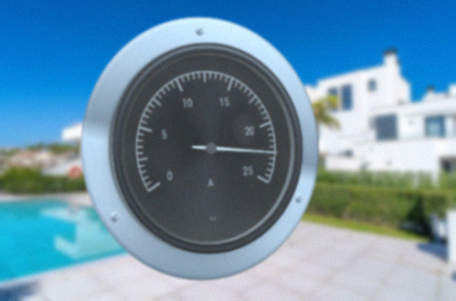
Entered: A 22.5
